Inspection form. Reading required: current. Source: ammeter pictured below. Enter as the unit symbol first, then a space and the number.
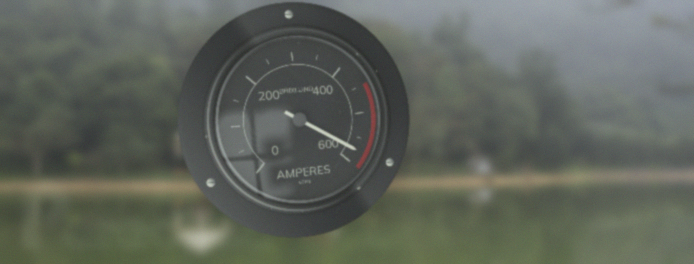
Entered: A 575
